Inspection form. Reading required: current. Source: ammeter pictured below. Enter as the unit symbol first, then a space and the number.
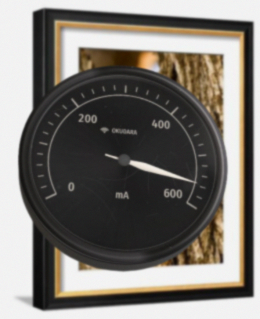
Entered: mA 560
